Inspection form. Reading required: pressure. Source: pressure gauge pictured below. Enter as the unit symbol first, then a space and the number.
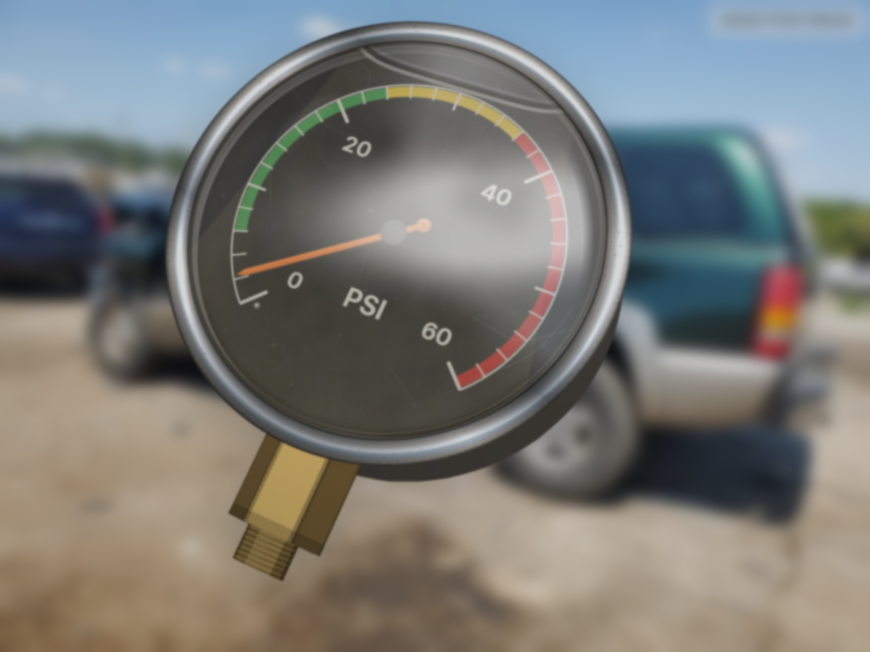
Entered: psi 2
